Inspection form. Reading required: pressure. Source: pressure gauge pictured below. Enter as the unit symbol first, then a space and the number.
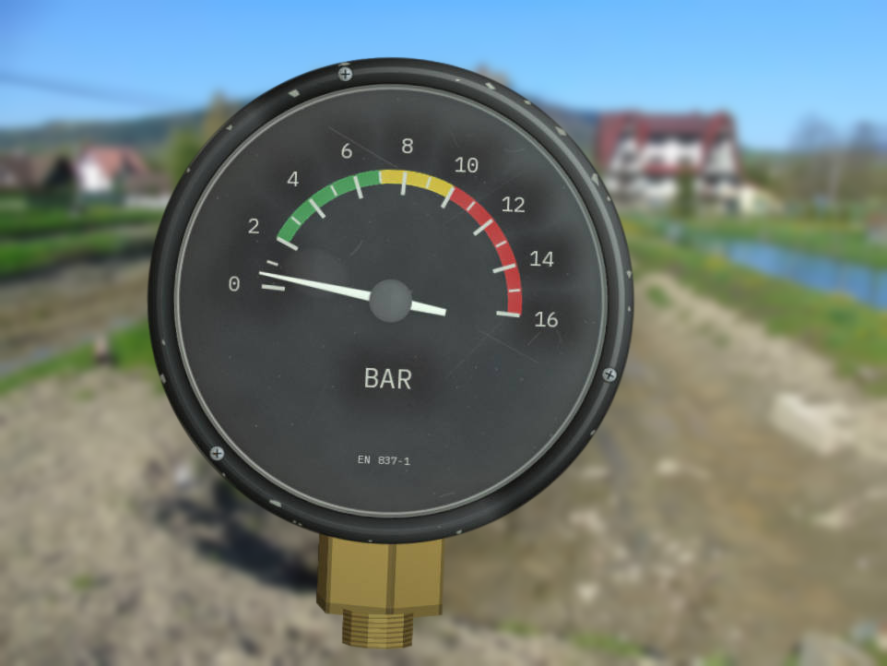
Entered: bar 0.5
